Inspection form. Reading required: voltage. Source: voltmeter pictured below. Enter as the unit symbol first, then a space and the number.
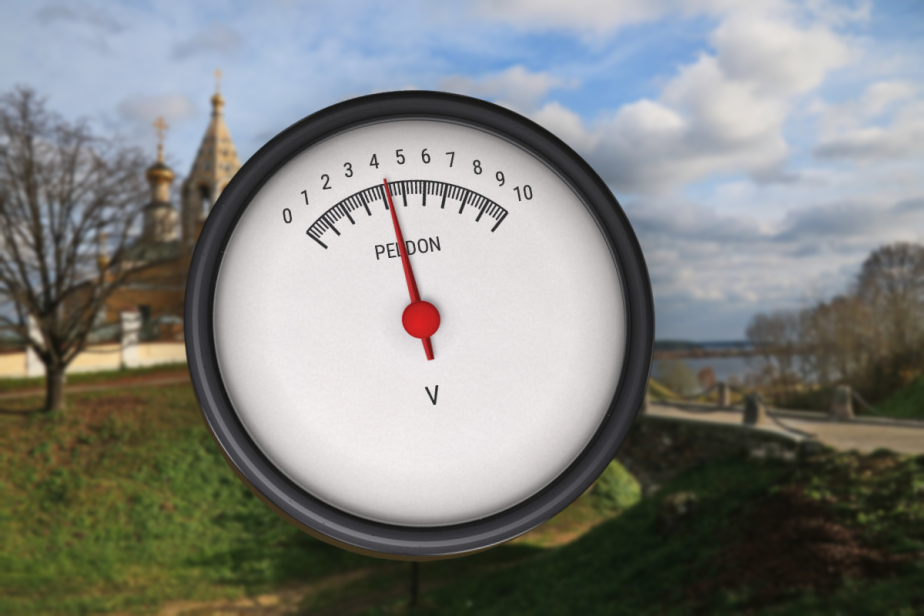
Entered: V 4.2
